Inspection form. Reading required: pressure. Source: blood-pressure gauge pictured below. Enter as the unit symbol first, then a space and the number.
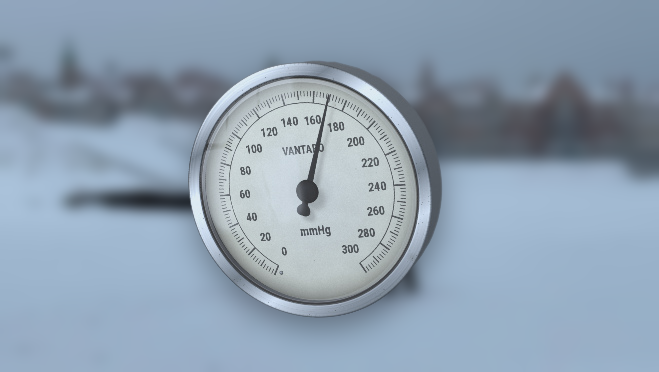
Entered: mmHg 170
